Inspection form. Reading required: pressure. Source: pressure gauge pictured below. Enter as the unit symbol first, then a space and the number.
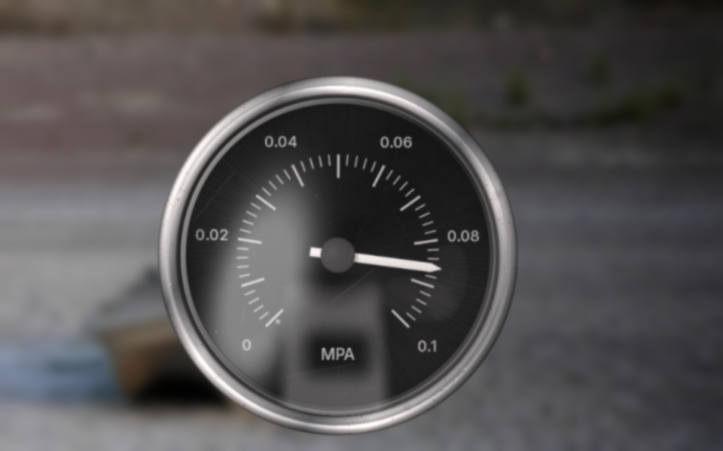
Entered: MPa 0.086
